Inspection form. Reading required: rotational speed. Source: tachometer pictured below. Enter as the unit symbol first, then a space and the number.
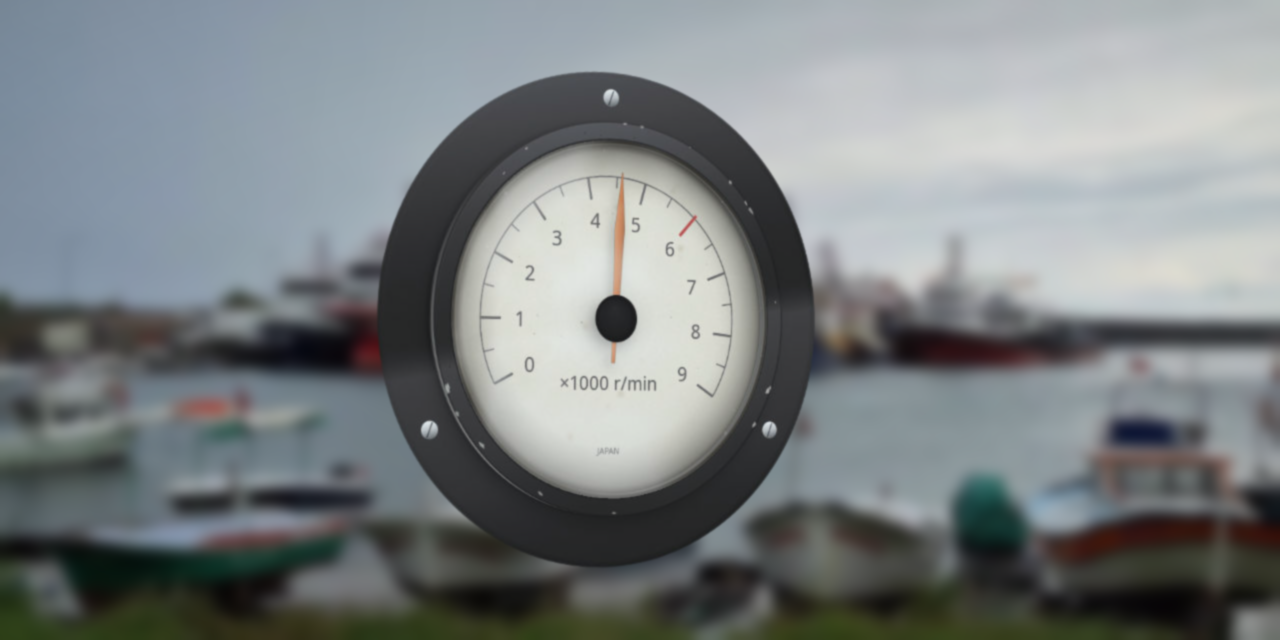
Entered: rpm 4500
